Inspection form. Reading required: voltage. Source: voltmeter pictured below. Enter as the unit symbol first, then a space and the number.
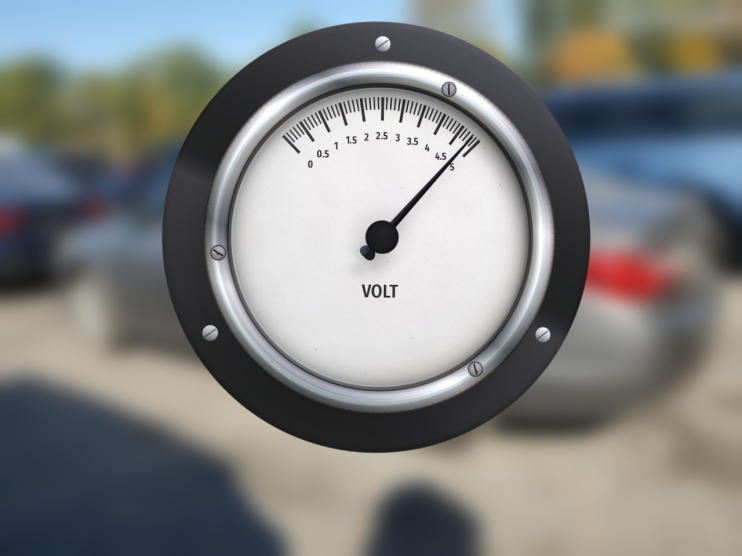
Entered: V 4.8
